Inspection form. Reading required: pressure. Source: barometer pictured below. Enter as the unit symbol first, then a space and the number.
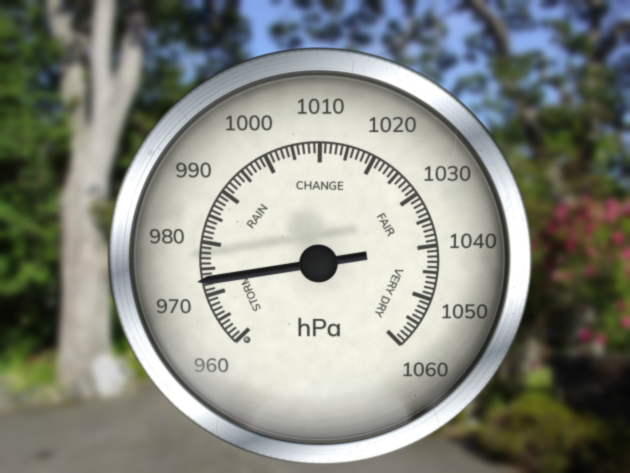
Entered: hPa 973
